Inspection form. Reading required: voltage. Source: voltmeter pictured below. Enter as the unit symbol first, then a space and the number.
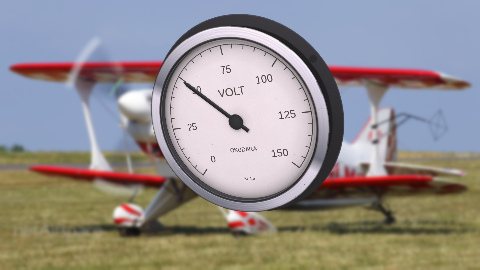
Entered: V 50
